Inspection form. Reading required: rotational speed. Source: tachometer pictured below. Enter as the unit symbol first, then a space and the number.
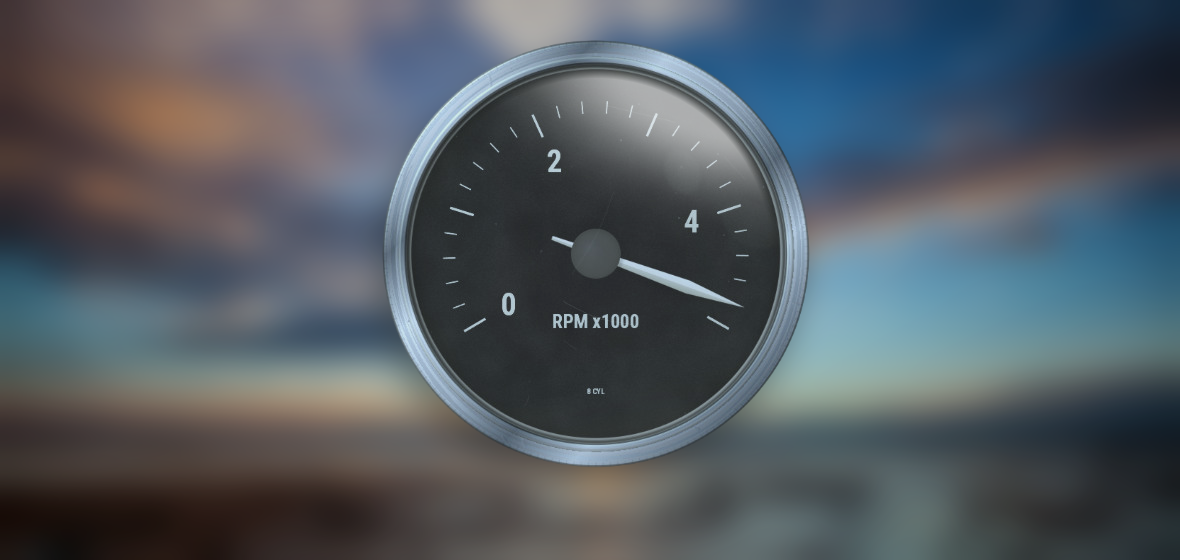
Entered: rpm 4800
